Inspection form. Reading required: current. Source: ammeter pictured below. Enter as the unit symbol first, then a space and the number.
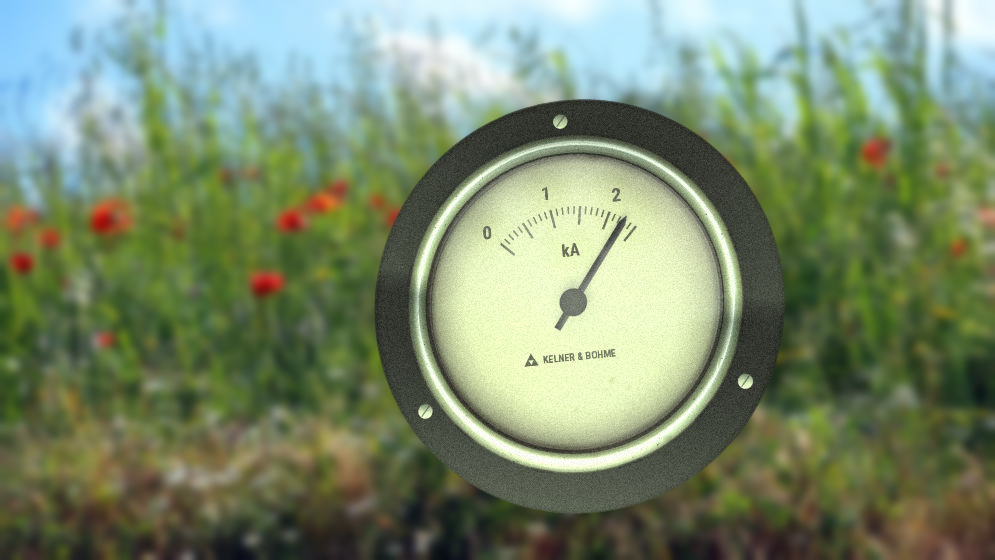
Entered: kA 2.3
